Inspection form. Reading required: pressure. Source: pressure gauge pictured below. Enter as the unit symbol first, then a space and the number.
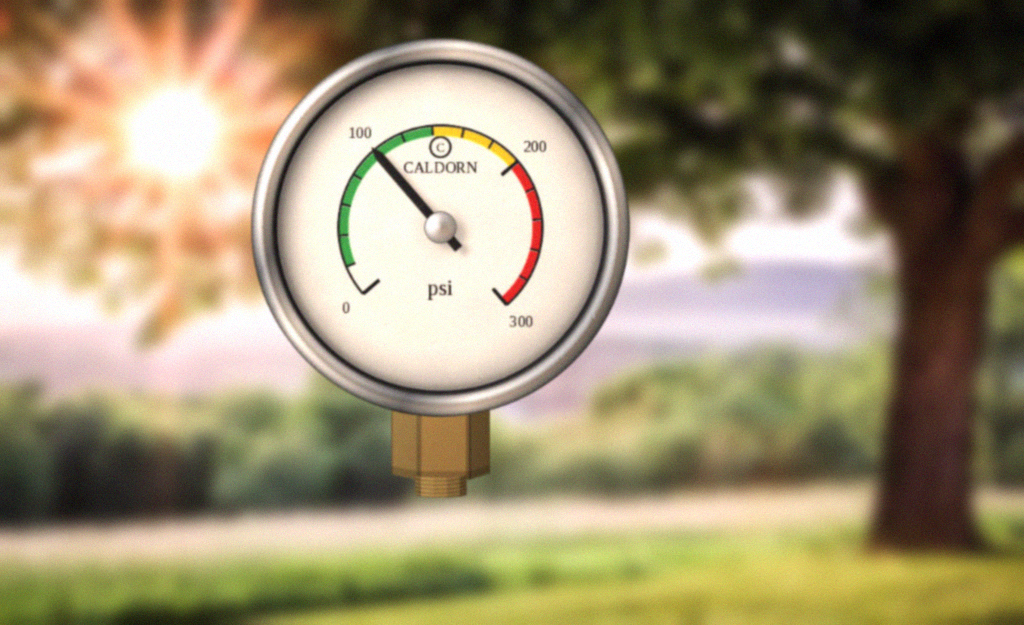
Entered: psi 100
